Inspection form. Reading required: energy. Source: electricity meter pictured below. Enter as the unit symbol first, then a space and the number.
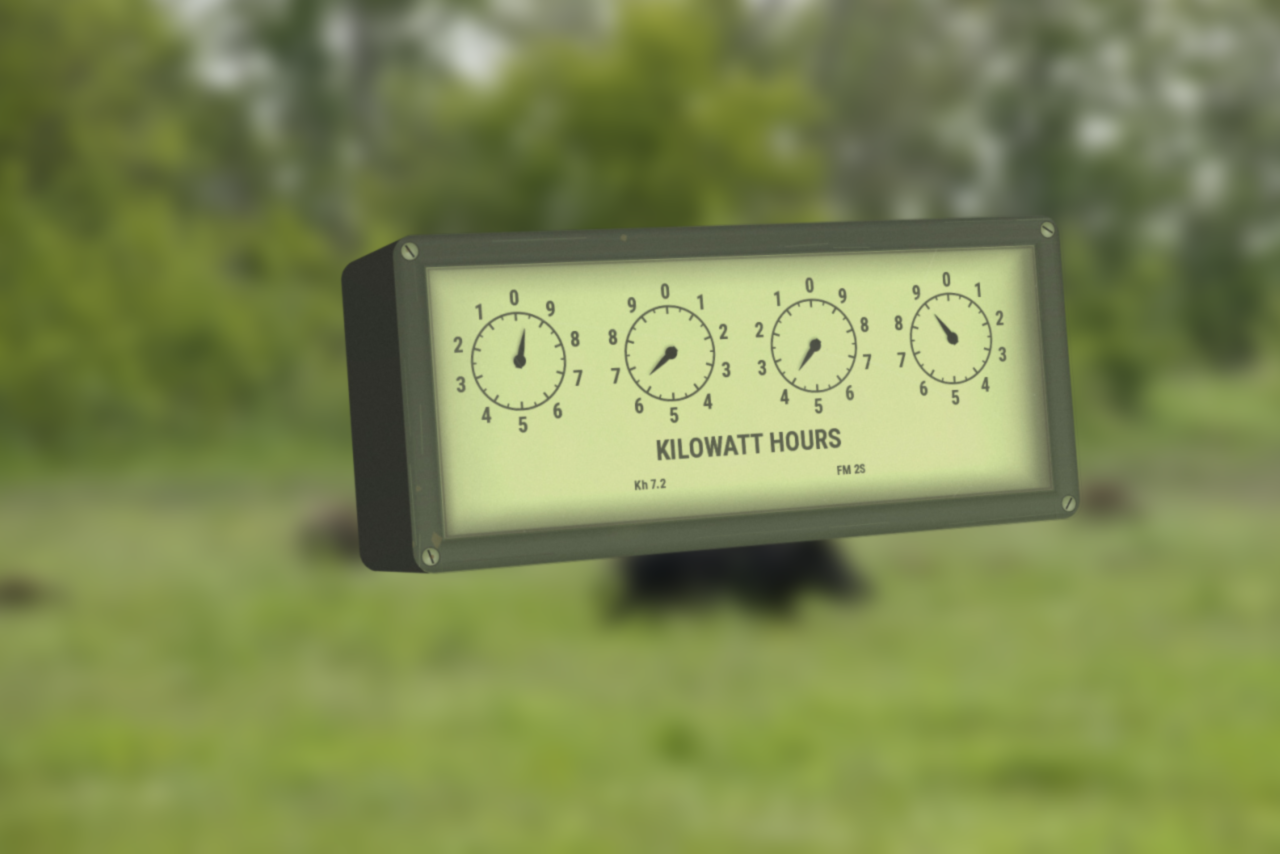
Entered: kWh 9639
